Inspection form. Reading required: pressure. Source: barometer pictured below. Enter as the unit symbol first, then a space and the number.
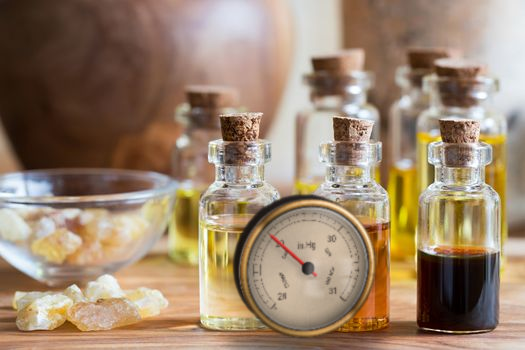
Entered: inHg 29
